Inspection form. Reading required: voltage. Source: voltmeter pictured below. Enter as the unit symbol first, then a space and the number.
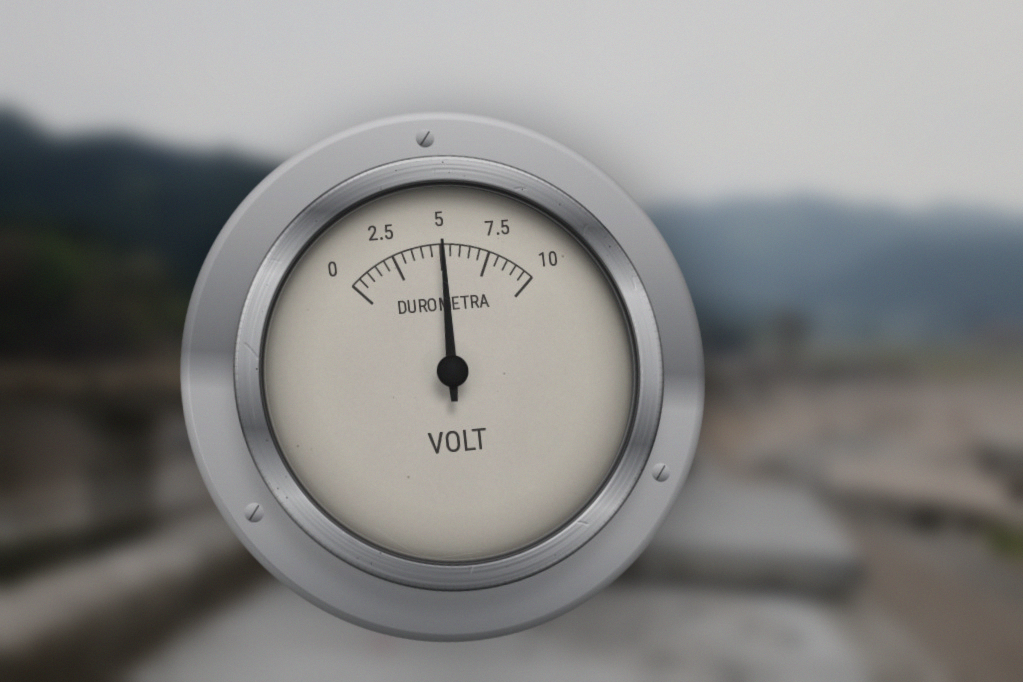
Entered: V 5
